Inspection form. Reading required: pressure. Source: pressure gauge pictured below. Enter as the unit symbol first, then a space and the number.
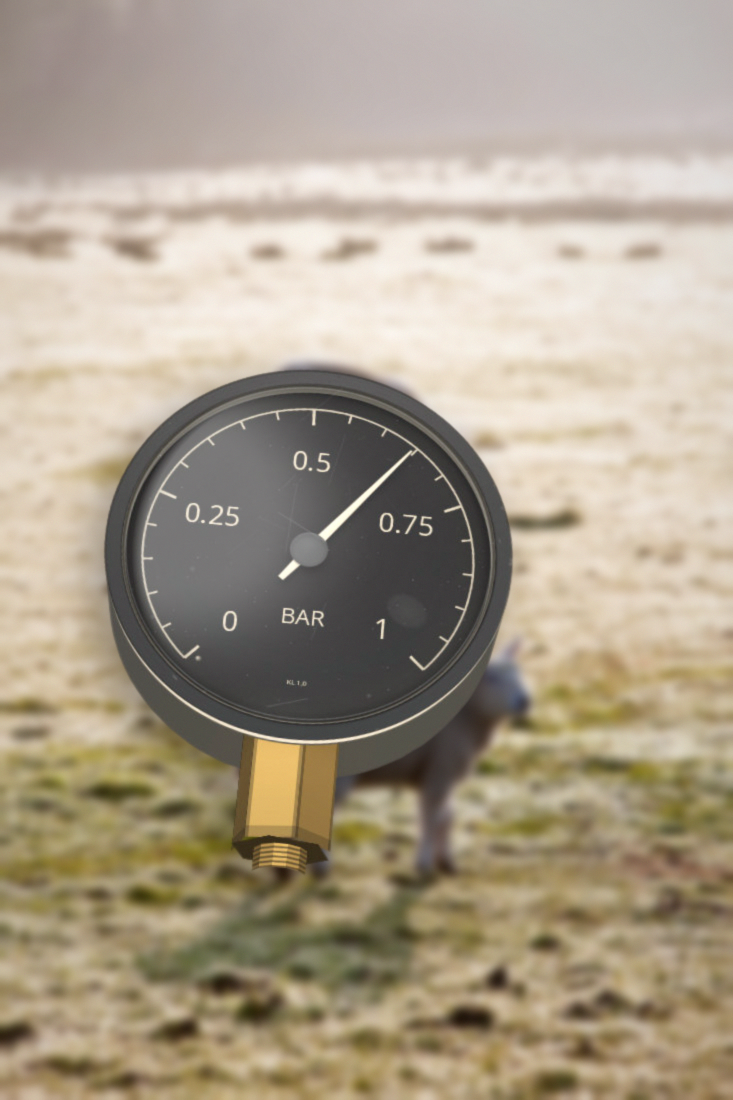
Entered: bar 0.65
